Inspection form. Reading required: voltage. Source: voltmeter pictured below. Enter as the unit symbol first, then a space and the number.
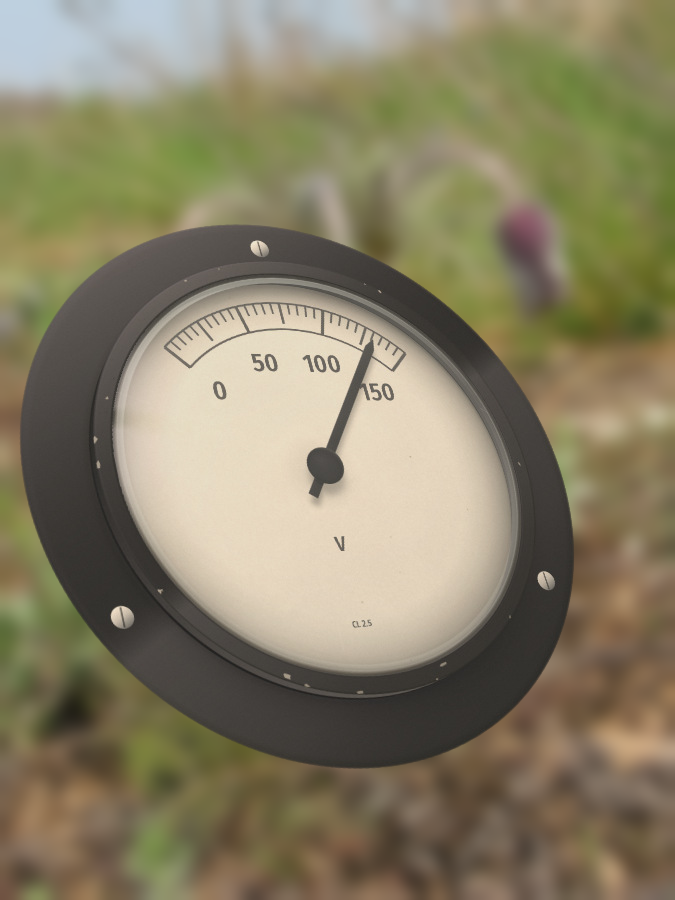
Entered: V 130
